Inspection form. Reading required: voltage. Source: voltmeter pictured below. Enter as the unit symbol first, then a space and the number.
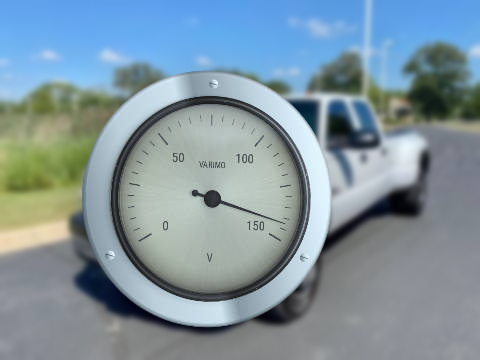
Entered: V 142.5
